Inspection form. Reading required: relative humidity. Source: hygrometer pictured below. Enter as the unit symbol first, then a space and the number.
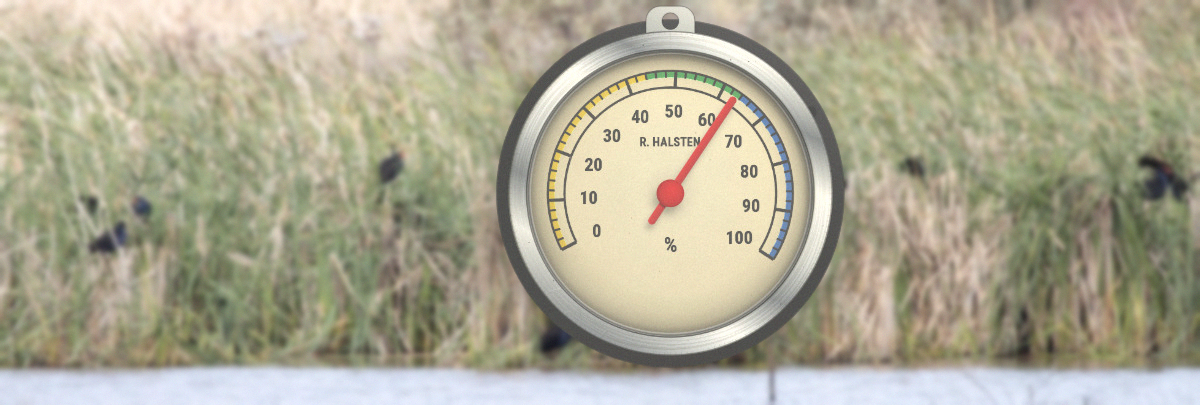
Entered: % 63
